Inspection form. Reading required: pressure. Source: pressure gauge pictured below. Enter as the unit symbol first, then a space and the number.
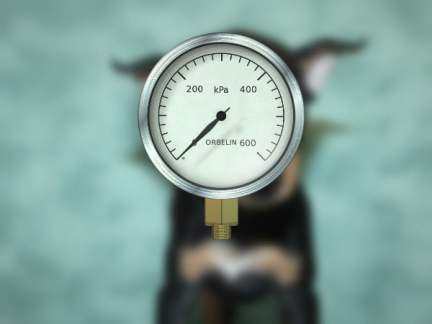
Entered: kPa 0
